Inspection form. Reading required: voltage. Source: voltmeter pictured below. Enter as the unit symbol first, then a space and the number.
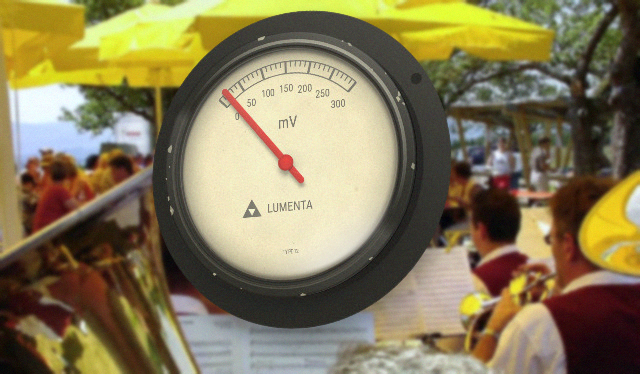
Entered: mV 20
